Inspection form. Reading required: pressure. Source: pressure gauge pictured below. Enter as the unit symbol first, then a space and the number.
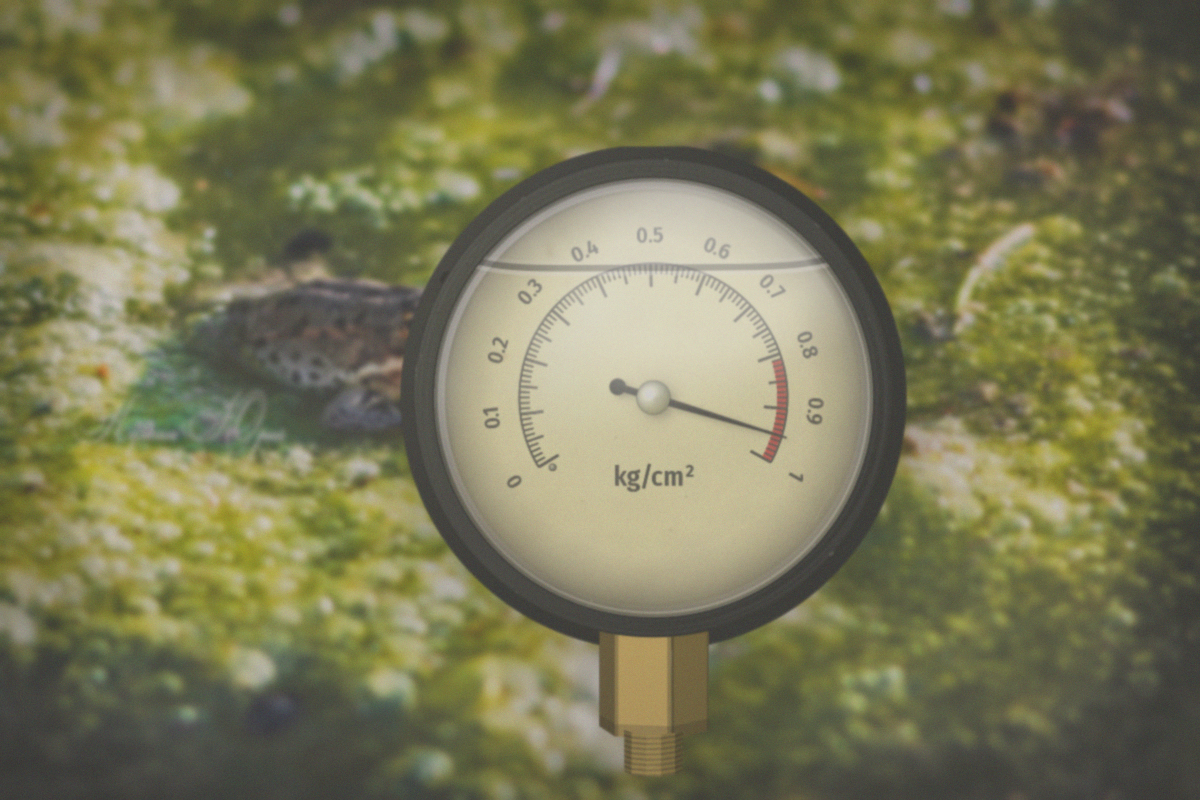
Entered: kg/cm² 0.95
